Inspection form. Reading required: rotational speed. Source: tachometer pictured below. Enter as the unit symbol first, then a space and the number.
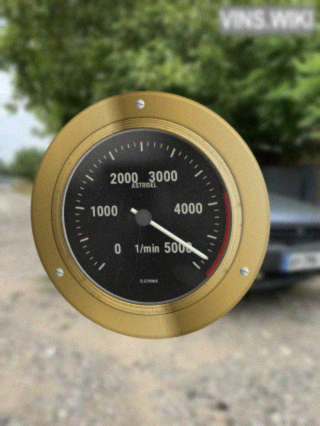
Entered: rpm 4800
